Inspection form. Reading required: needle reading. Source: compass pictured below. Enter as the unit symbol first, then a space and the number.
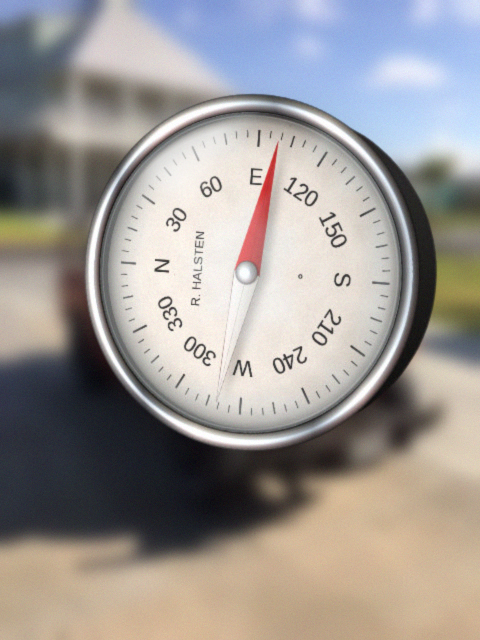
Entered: ° 100
